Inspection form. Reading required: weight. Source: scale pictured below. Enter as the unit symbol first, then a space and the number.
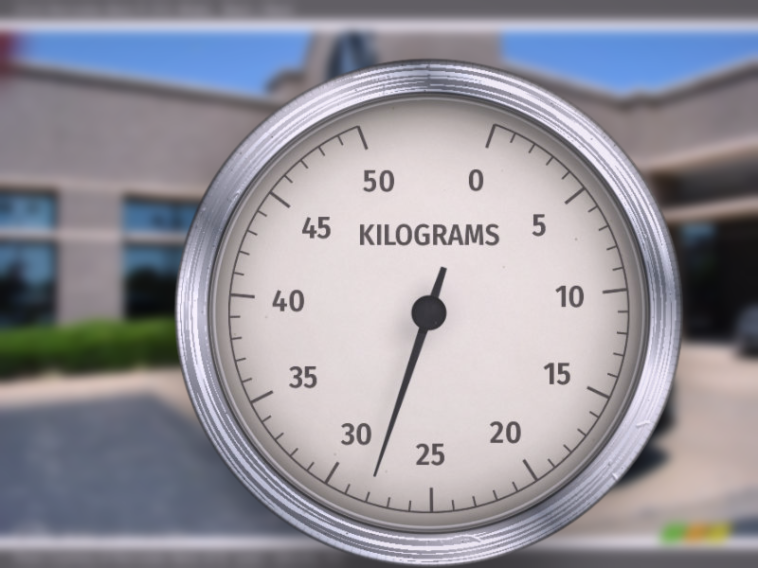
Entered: kg 28
